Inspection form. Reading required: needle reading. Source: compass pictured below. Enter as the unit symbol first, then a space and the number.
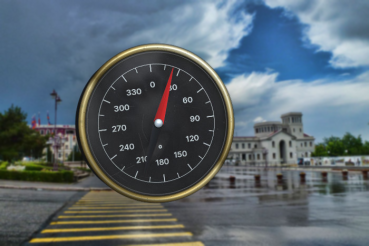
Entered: ° 22.5
